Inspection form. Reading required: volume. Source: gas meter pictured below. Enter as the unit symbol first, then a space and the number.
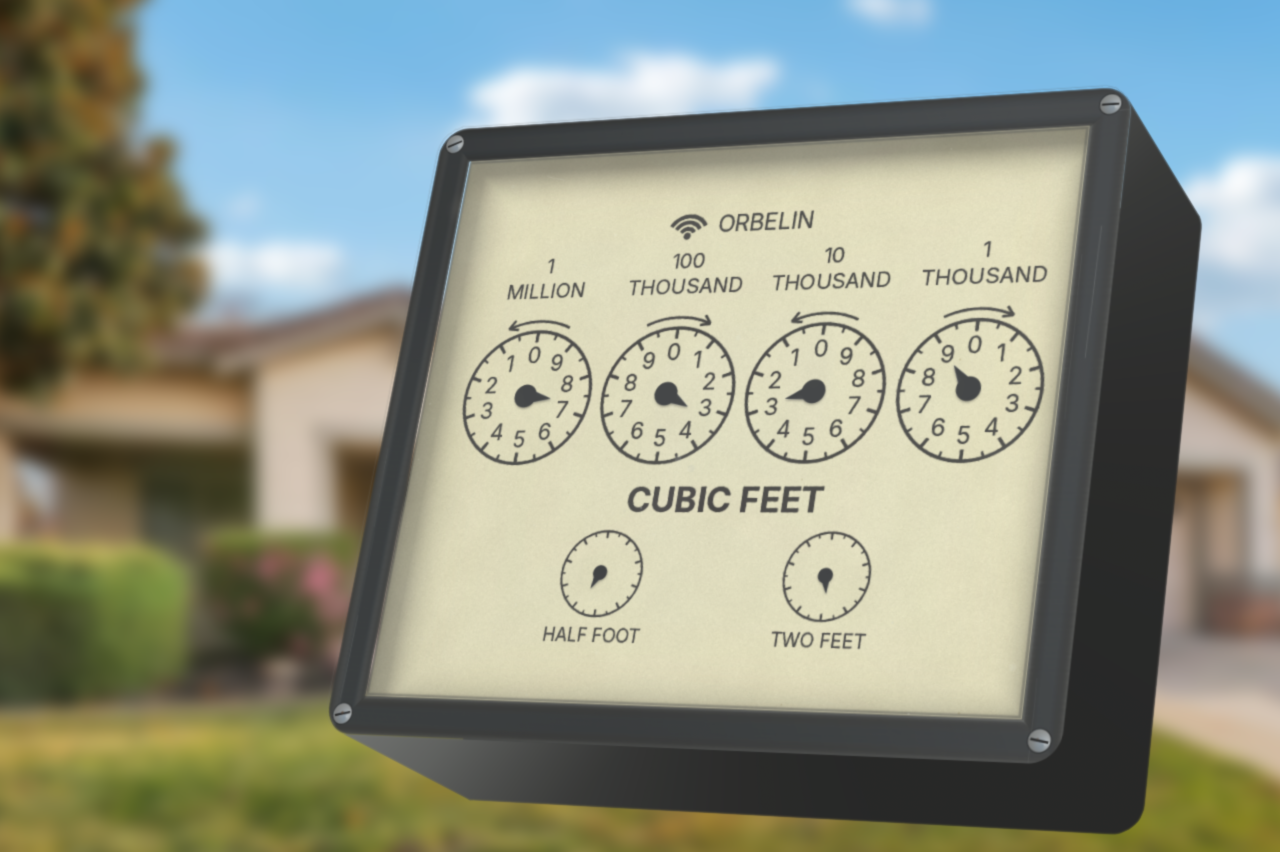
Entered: ft³ 732900
